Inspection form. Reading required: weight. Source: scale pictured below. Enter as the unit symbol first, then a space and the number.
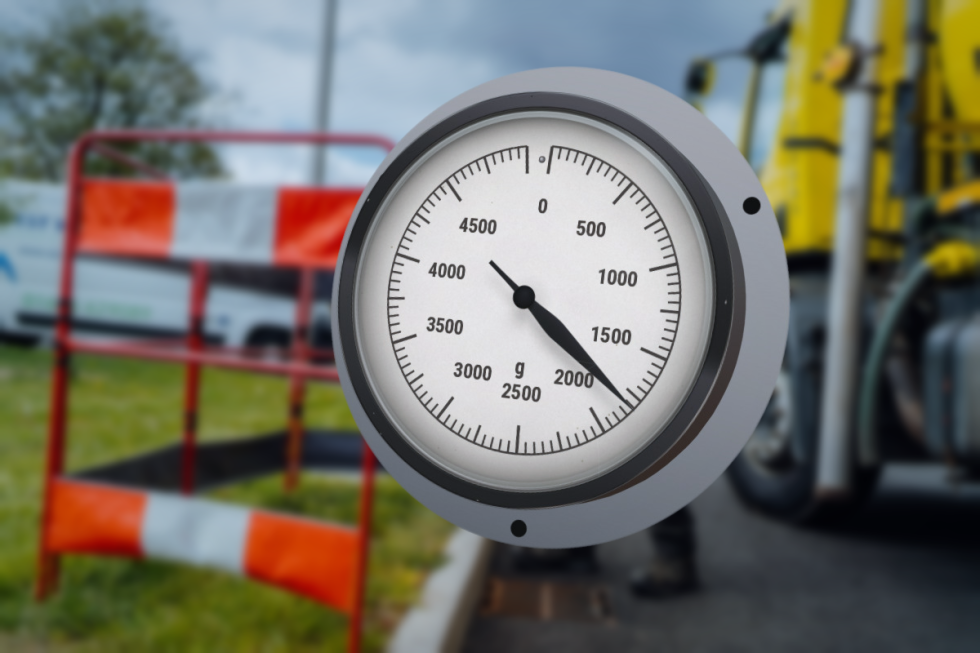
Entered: g 1800
